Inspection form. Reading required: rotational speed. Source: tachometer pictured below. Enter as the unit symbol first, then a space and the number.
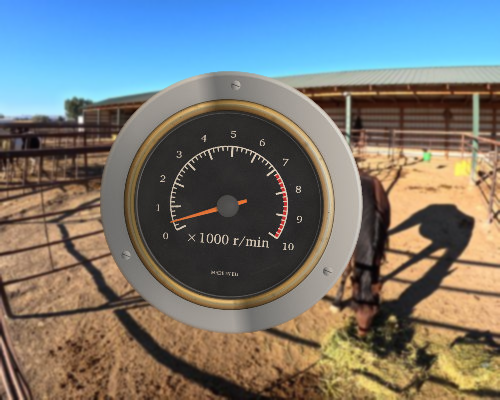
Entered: rpm 400
